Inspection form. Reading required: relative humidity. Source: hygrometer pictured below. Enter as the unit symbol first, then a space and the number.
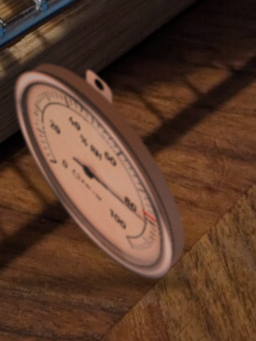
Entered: % 80
